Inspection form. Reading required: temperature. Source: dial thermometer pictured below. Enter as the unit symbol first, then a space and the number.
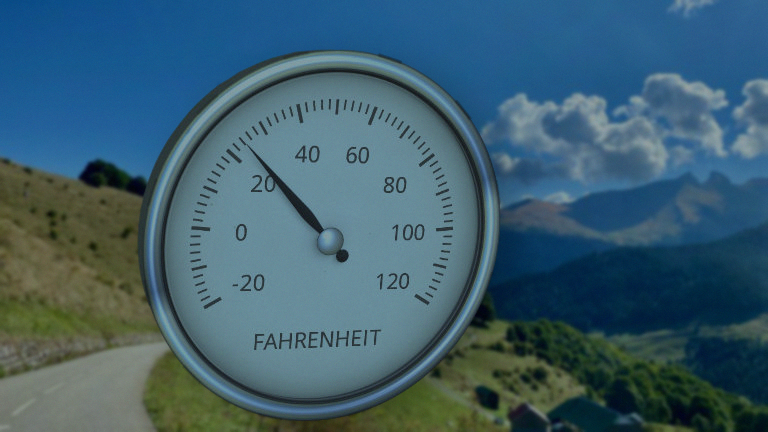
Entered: °F 24
